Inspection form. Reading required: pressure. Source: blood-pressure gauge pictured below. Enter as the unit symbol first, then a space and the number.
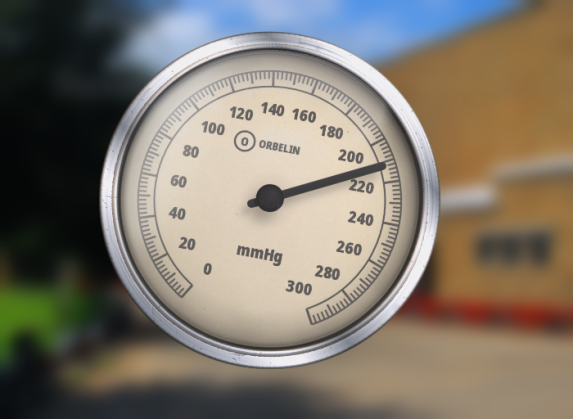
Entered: mmHg 212
